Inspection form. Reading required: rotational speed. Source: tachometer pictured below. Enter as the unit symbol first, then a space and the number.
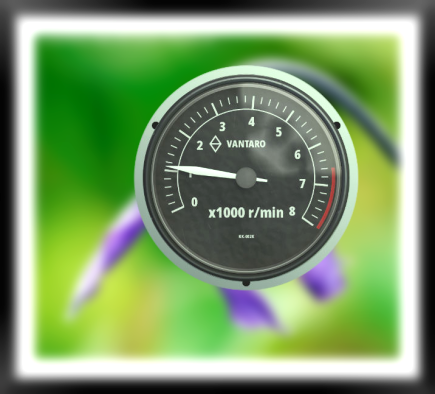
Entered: rpm 1100
